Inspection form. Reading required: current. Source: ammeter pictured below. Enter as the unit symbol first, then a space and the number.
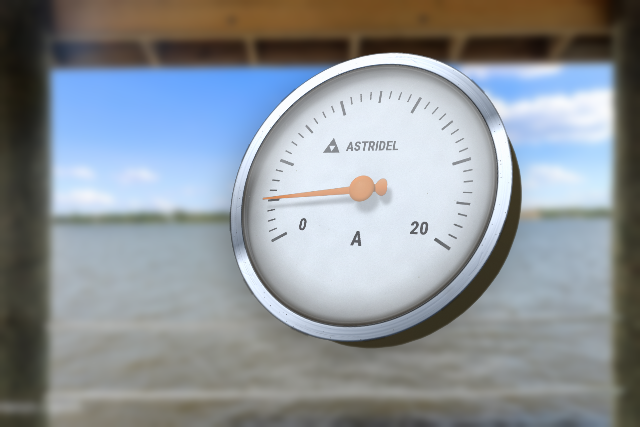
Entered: A 2
